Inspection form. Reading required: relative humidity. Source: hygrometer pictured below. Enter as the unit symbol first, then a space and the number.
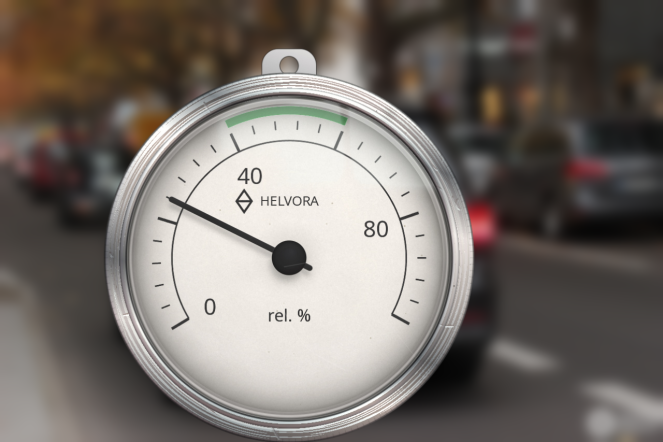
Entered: % 24
